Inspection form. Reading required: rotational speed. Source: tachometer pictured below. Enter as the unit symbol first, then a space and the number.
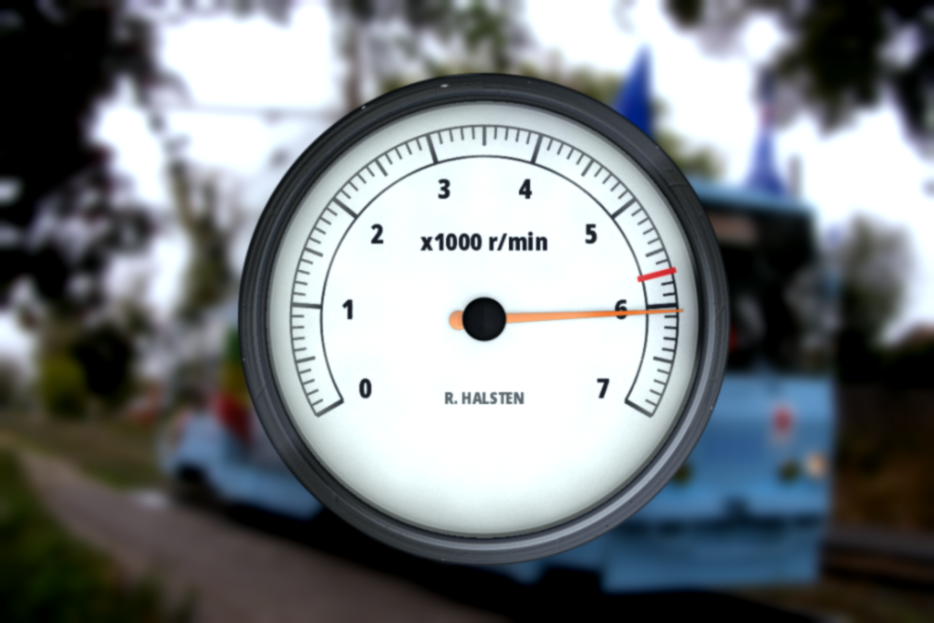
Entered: rpm 6050
